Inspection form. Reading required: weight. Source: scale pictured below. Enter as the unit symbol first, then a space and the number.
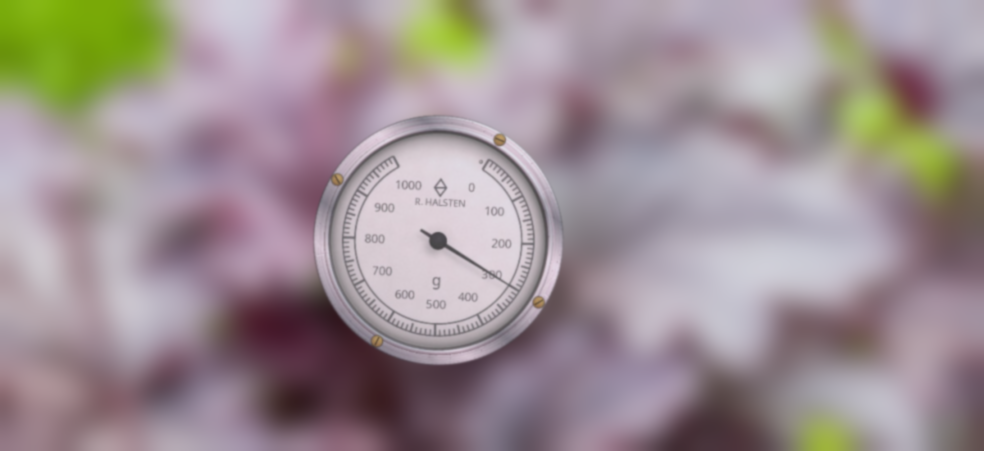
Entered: g 300
